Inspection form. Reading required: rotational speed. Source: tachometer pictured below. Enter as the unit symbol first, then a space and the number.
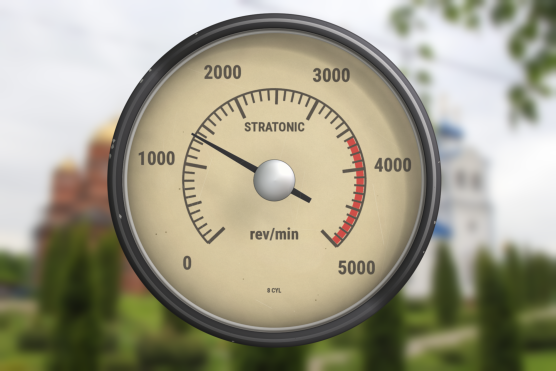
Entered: rpm 1350
